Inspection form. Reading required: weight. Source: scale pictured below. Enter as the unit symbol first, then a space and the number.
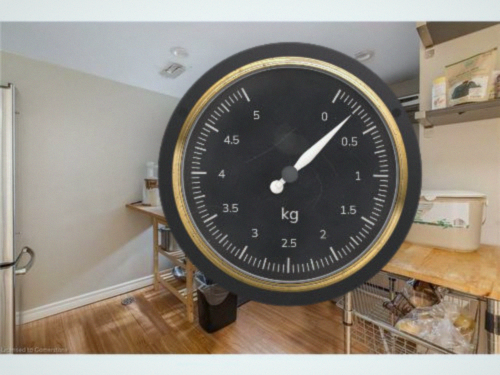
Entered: kg 0.25
